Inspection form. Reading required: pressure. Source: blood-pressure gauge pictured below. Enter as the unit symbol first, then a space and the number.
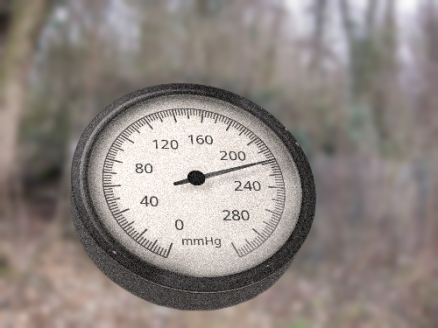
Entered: mmHg 220
